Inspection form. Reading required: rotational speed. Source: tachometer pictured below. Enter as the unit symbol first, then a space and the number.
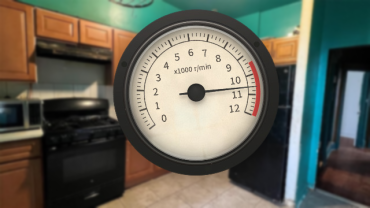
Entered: rpm 10600
